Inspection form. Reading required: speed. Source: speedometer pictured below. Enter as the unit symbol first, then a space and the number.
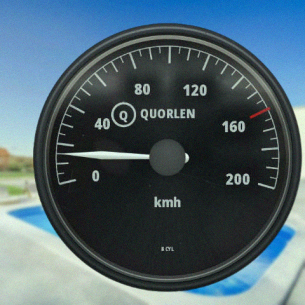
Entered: km/h 15
